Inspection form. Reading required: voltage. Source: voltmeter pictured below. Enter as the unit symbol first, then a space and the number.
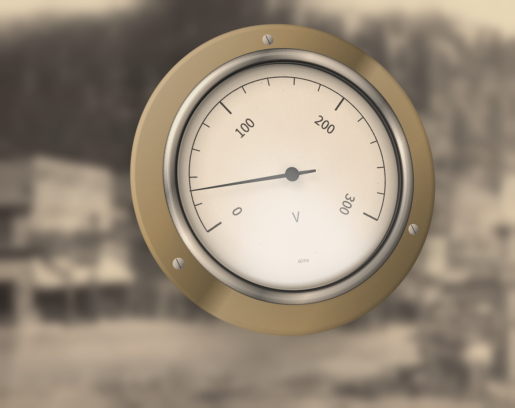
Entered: V 30
